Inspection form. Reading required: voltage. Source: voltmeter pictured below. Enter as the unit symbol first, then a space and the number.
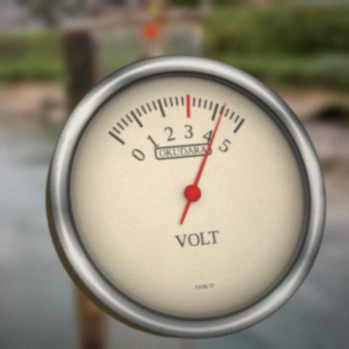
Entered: V 4.2
